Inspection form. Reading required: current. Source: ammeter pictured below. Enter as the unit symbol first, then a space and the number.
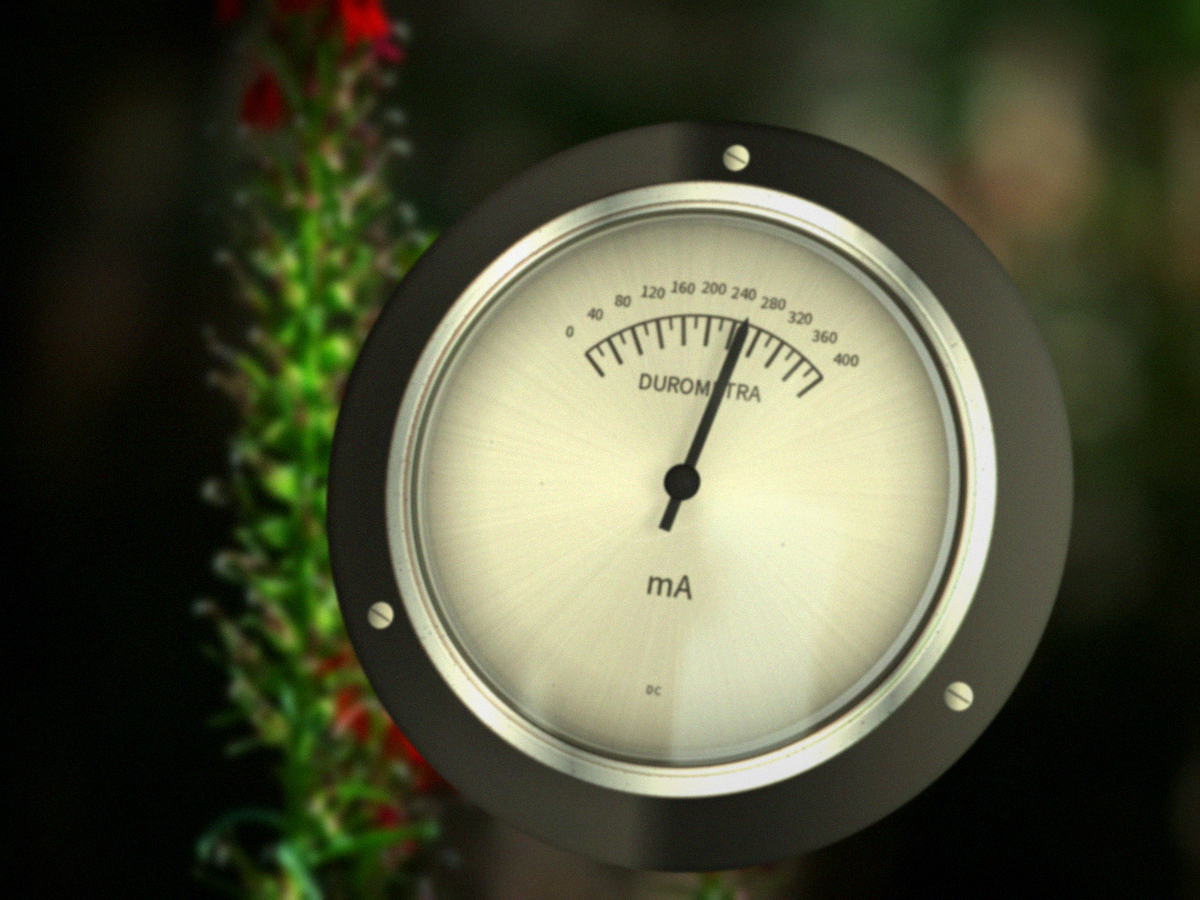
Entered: mA 260
